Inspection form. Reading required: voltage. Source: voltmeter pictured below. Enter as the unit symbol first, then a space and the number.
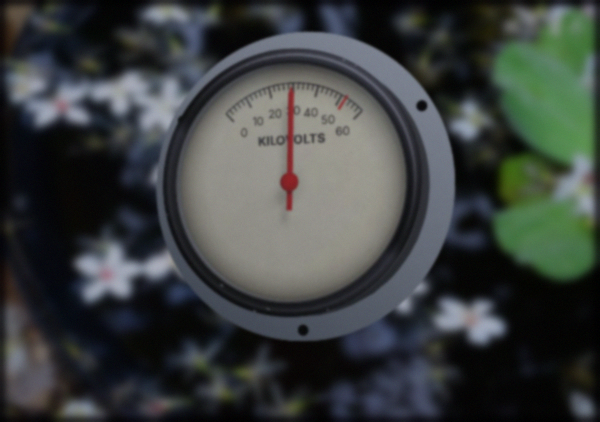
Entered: kV 30
